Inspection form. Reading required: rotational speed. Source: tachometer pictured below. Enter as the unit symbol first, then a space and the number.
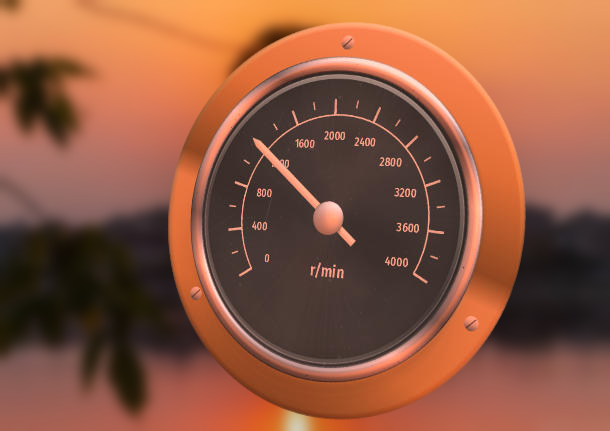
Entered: rpm 1200
